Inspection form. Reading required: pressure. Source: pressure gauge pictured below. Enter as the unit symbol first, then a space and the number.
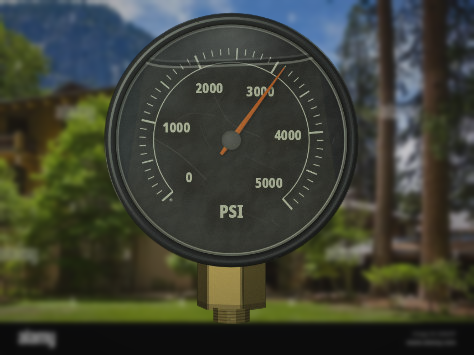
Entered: psi 3100
